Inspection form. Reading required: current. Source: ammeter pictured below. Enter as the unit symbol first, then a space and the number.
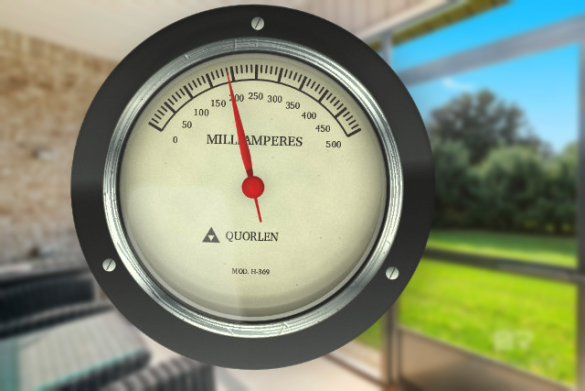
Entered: mA 190
